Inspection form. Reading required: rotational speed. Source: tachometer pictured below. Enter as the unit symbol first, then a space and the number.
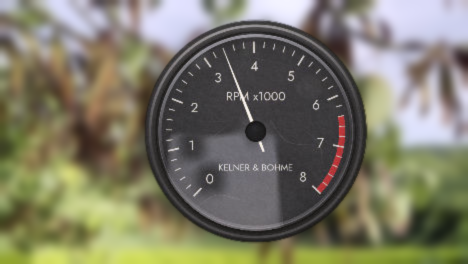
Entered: rpm 3400
